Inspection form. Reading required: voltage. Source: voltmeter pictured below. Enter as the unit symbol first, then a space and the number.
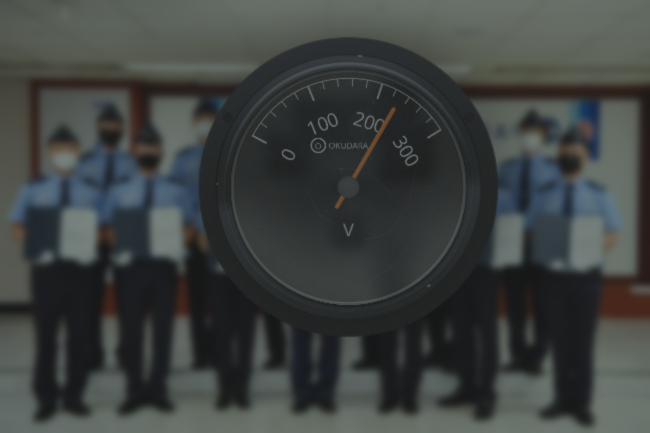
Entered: V 230
